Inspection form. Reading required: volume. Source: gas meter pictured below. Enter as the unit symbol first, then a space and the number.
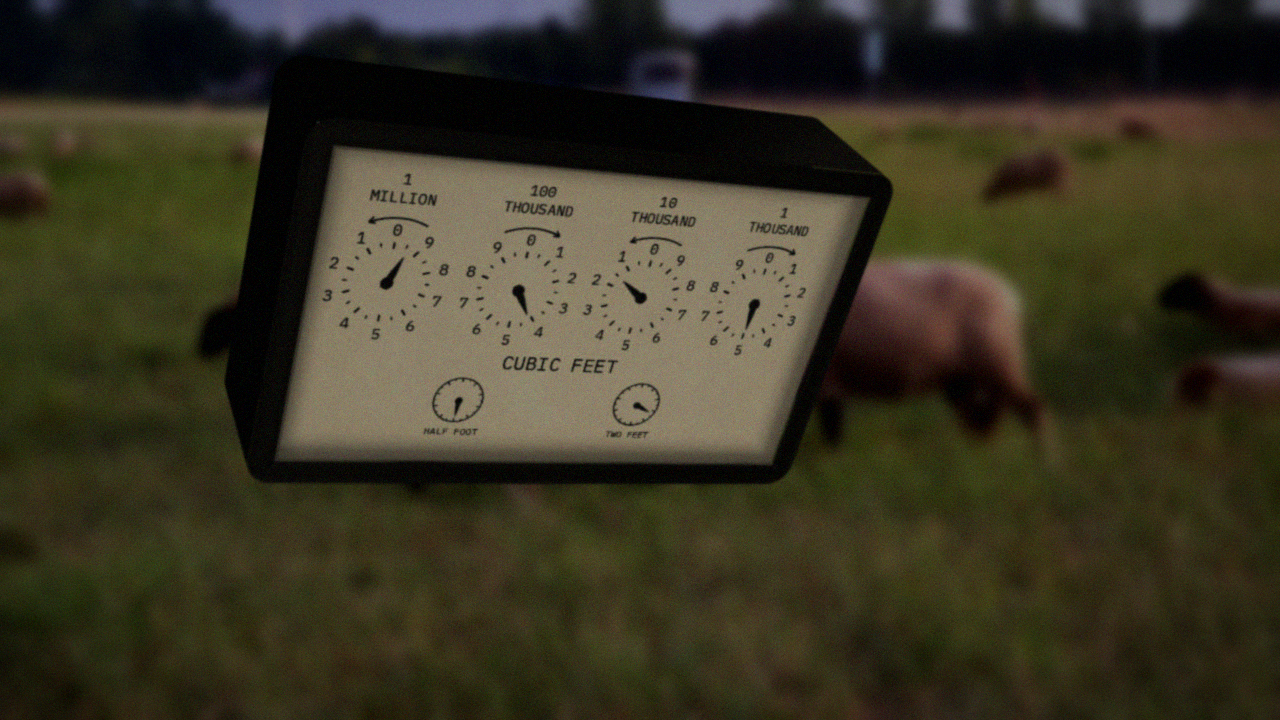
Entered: ft³ 941500
